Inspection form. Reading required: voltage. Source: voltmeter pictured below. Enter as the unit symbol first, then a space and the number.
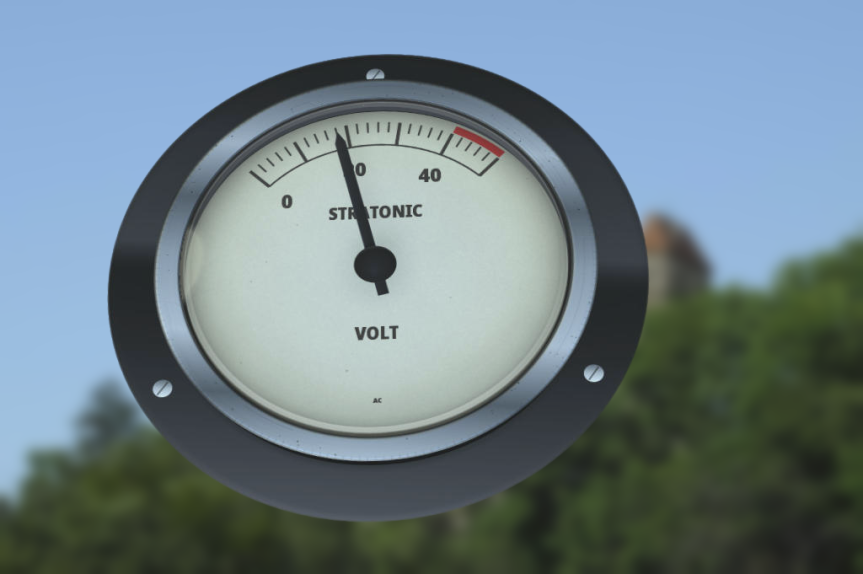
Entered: V 18
